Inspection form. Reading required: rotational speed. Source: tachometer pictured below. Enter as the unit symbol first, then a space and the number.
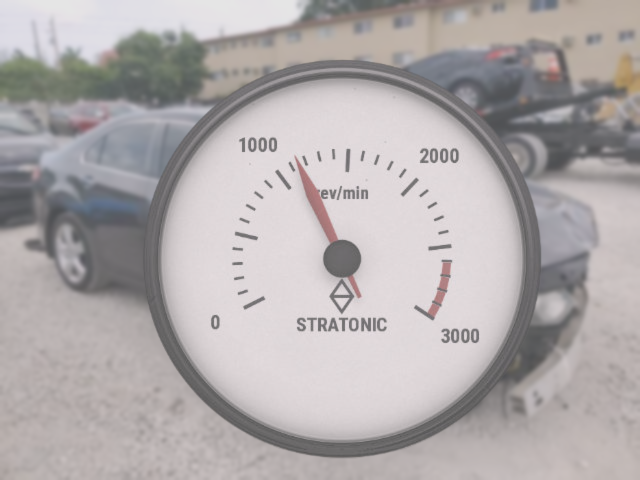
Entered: rpm 1150
